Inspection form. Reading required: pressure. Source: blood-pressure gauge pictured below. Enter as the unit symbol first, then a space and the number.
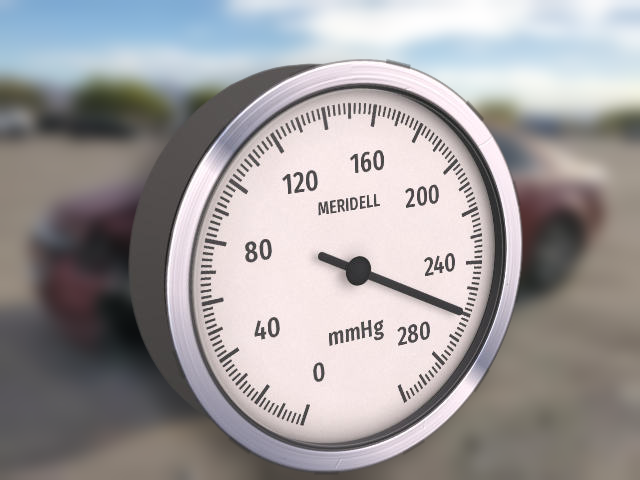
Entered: mmHg 260
